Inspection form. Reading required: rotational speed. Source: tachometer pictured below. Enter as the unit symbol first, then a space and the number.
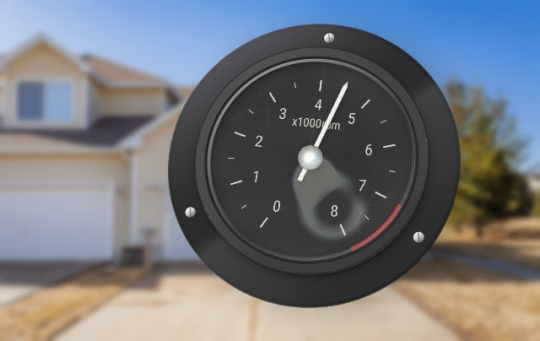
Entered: rpm 4500
